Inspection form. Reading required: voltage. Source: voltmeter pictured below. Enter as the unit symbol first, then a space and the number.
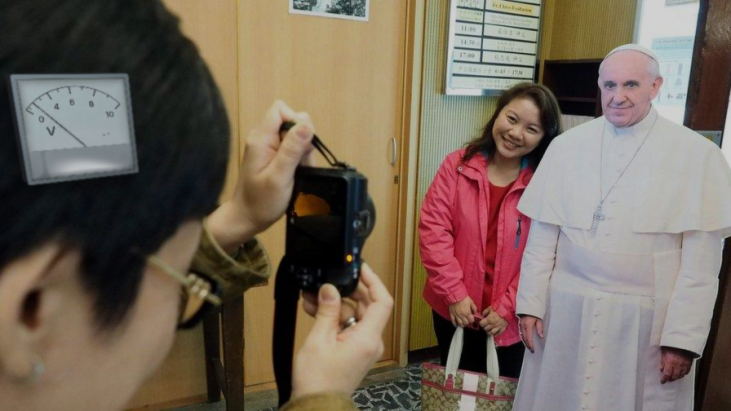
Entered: V 2
